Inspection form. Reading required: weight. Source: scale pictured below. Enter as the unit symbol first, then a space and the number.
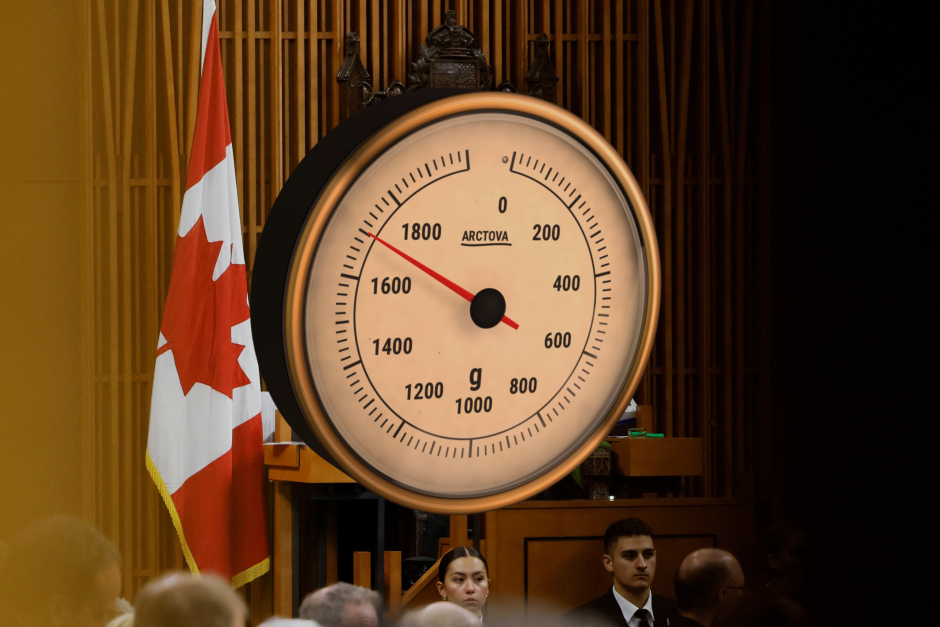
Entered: g 1700
